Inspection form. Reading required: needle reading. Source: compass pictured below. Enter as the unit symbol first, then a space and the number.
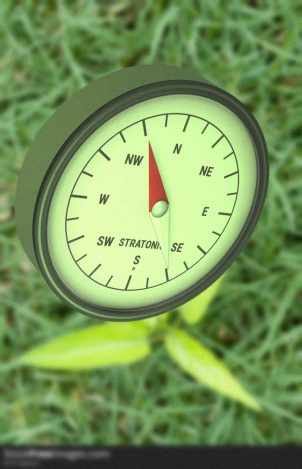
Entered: ° 330
